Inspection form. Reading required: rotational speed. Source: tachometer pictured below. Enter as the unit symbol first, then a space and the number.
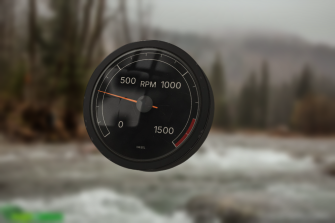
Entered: rpm 300
